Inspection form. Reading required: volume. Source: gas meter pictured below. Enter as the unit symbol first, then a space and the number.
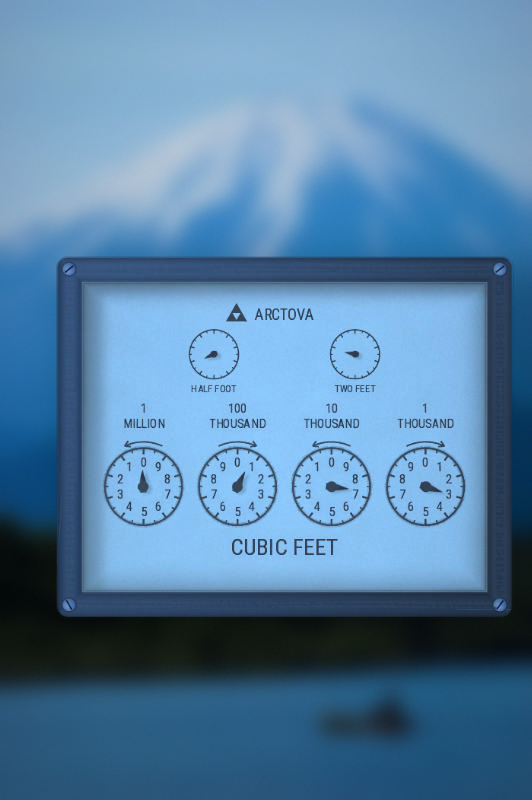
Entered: ft³ 7300
